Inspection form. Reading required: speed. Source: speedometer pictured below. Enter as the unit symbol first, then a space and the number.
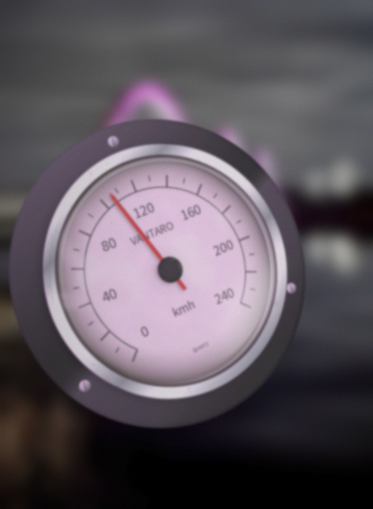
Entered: km/h 105
